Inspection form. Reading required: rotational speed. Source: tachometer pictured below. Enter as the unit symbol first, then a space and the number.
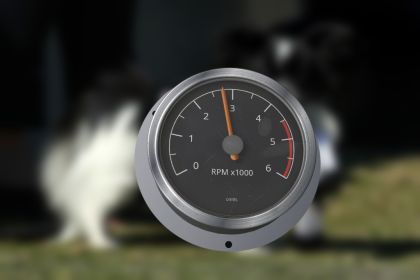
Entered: rpm 2750
